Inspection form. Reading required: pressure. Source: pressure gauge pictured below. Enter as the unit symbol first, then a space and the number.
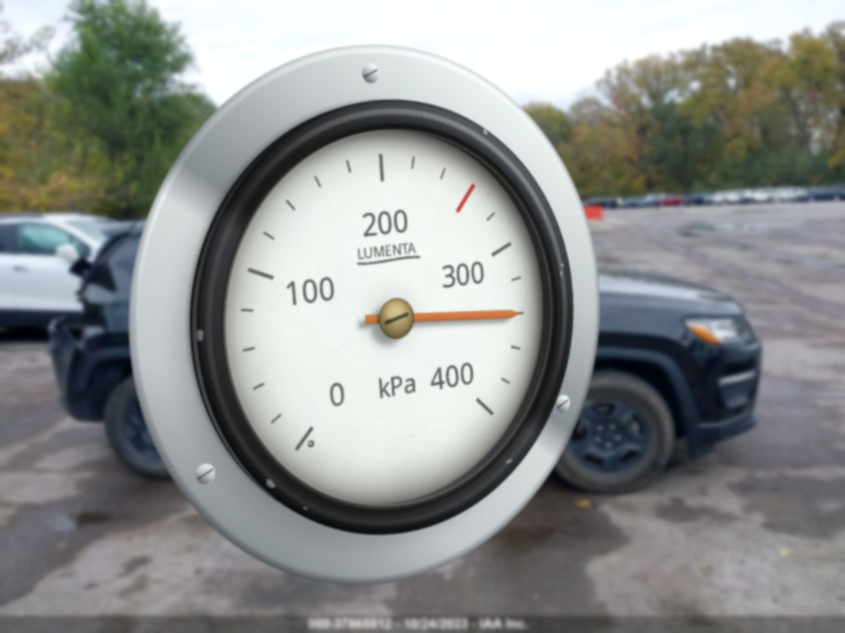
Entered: kPa 340
